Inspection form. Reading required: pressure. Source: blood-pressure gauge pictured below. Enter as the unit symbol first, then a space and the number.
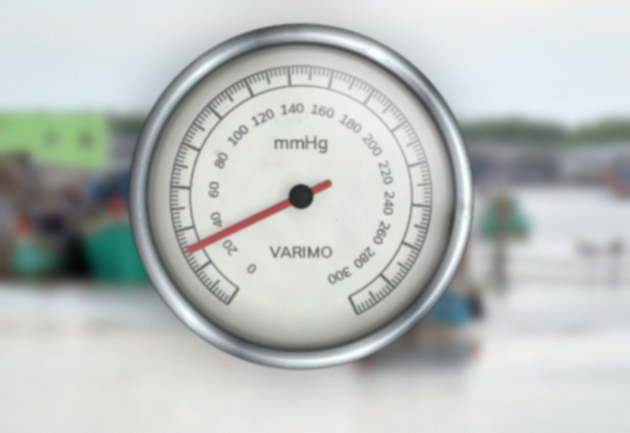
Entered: mmHg 30
